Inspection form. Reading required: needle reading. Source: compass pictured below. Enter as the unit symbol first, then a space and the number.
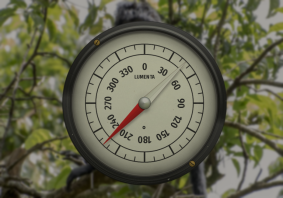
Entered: ° 225
